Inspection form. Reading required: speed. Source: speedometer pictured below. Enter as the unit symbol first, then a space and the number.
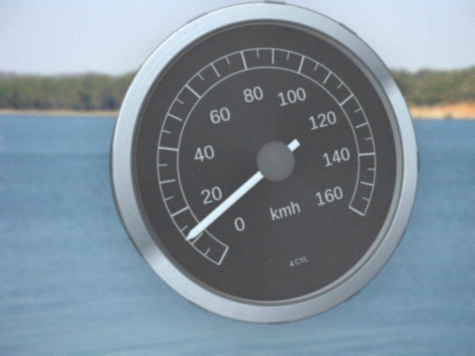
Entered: km/h 12.5
